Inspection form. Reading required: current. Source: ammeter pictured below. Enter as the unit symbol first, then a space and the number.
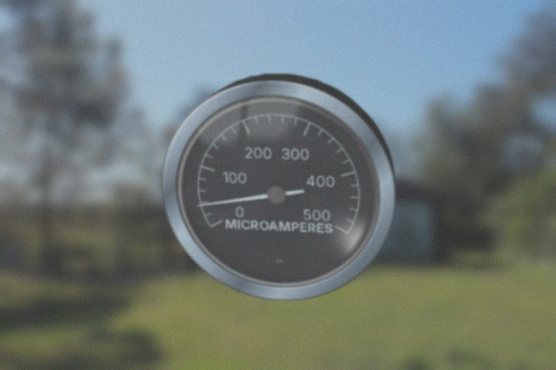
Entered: µA 40
